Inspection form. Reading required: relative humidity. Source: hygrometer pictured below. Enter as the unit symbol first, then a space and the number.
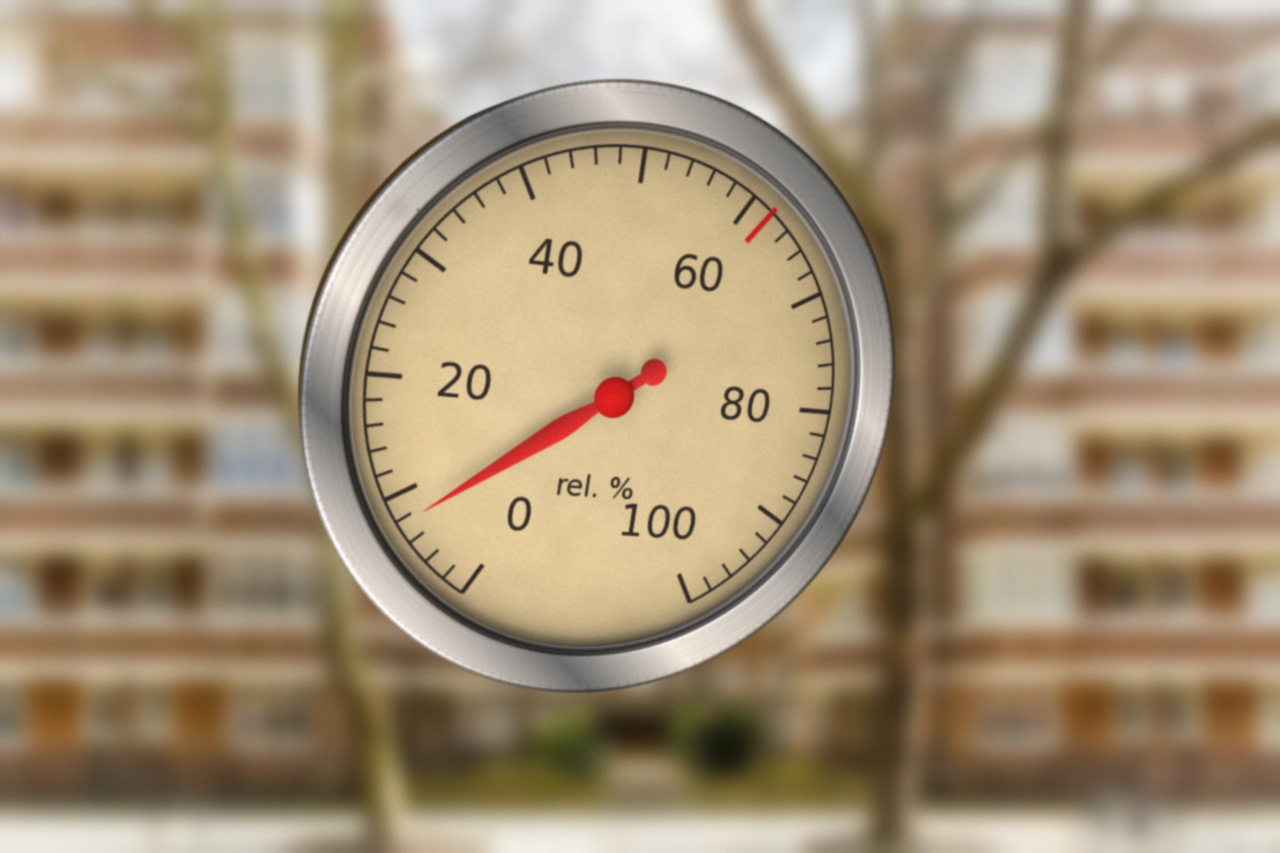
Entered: % 8
